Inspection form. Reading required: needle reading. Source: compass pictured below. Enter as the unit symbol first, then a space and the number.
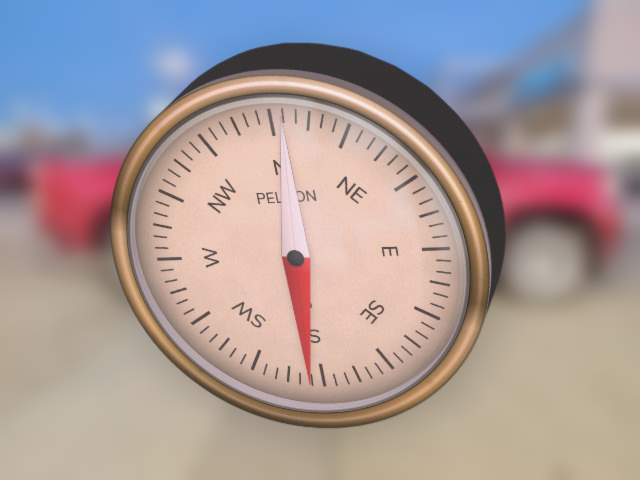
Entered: ° 185
